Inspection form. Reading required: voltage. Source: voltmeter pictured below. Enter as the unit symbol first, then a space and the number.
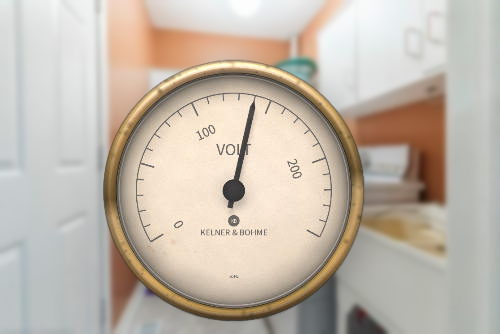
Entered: V 140
